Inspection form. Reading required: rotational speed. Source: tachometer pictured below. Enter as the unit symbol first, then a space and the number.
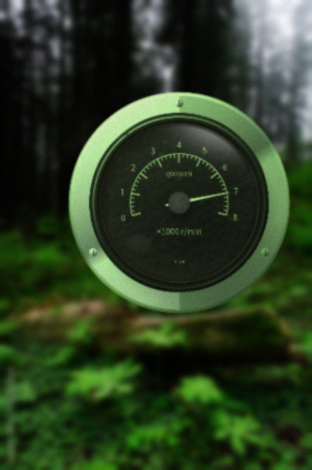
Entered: rpm 7000
